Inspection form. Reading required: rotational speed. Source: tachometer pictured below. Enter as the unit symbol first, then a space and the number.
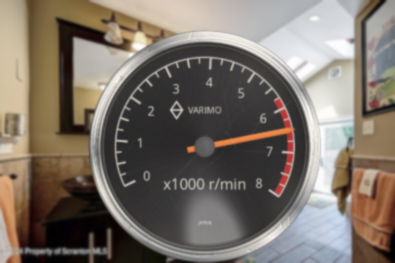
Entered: rpm 6500
